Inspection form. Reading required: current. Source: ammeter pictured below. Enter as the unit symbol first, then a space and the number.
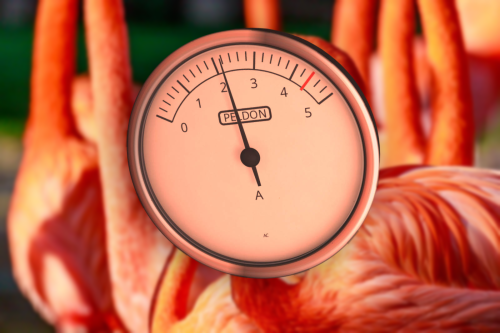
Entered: A 2.2
